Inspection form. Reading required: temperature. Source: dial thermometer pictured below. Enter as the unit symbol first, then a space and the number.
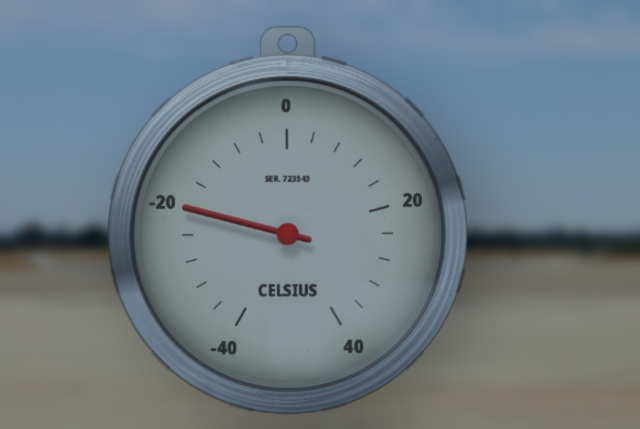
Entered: °C -20
